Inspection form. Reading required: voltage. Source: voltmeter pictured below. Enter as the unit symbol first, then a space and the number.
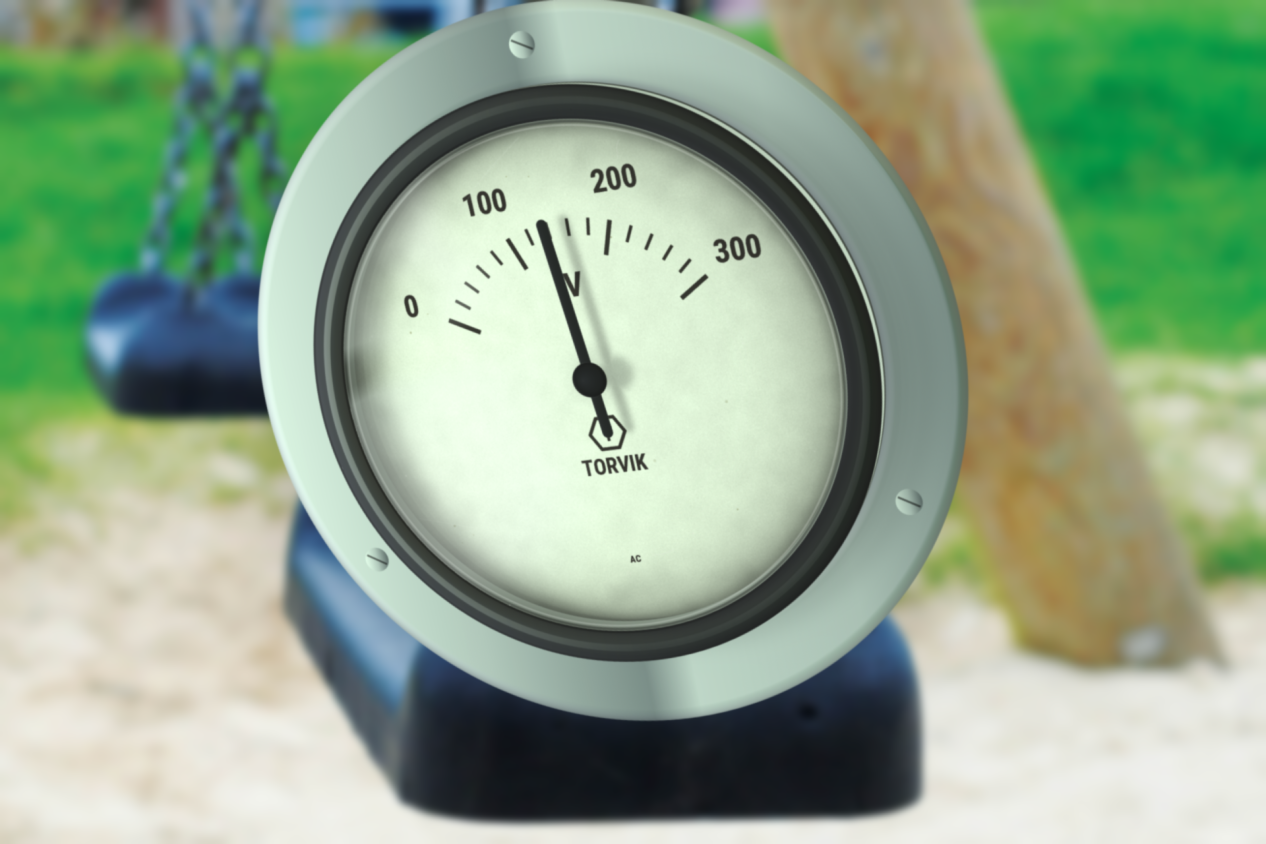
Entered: V 140
